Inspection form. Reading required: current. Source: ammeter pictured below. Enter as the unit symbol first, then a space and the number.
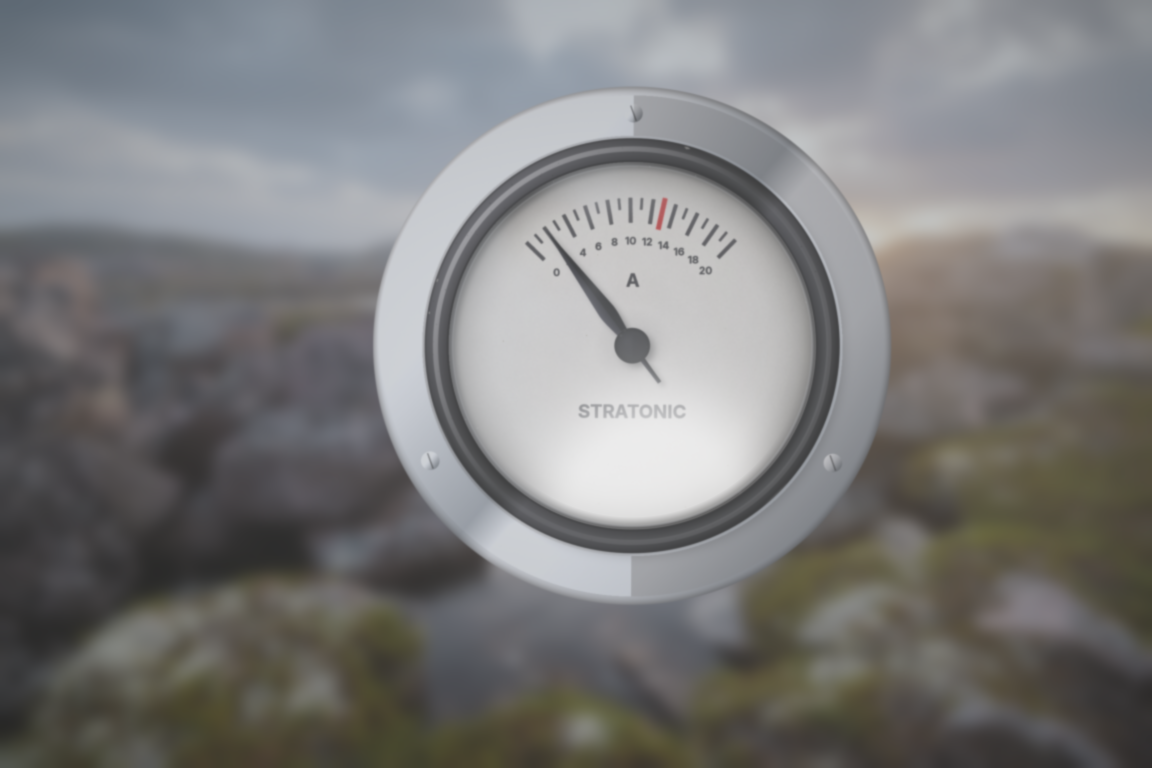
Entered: A 2
